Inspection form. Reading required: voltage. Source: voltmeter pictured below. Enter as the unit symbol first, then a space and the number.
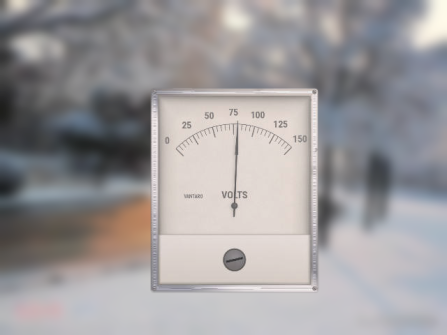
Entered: V 80
